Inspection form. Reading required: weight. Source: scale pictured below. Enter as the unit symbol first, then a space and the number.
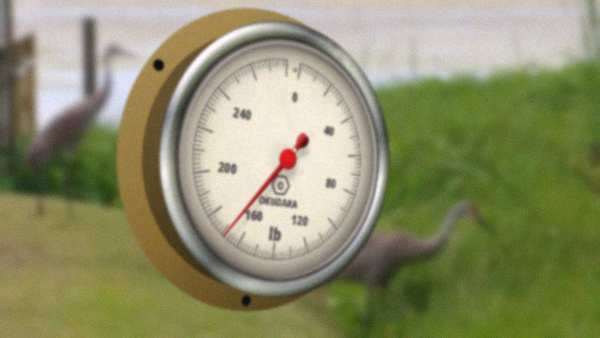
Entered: lb 170
